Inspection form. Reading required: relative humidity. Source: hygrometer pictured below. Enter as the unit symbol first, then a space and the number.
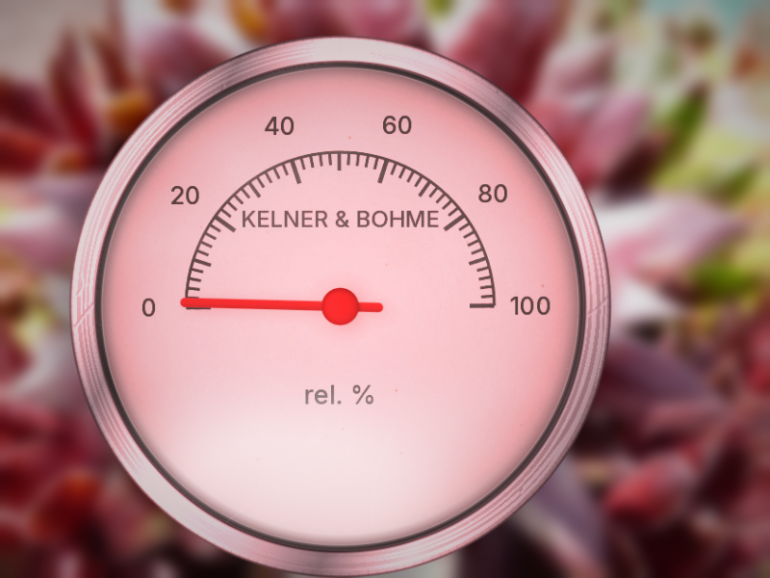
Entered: % 1
